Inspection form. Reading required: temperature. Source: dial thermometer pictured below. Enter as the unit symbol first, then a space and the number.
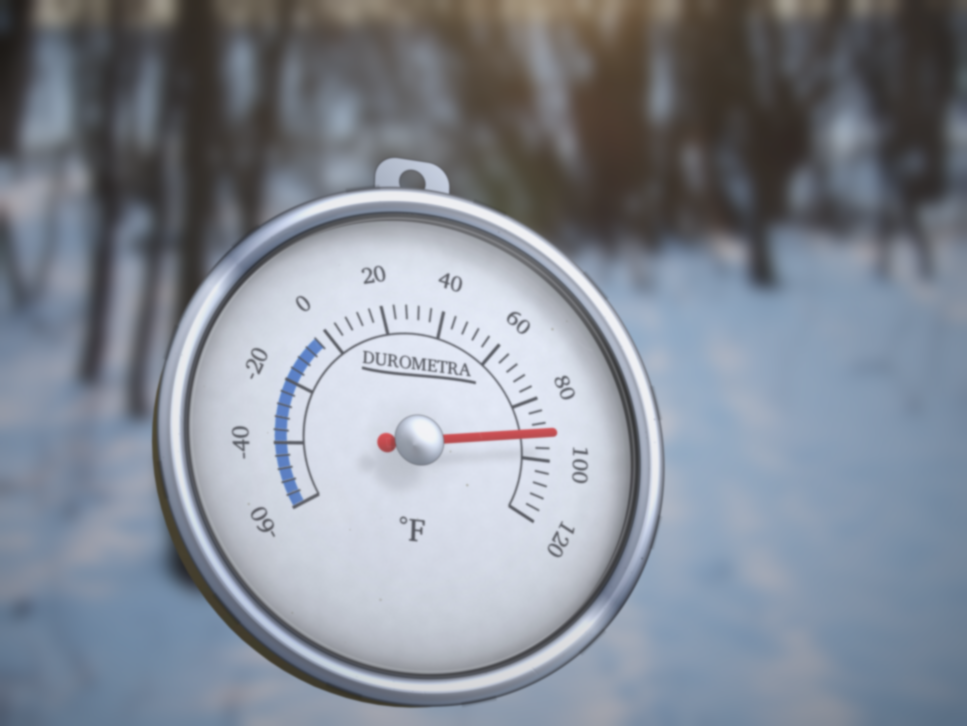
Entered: °F 92
